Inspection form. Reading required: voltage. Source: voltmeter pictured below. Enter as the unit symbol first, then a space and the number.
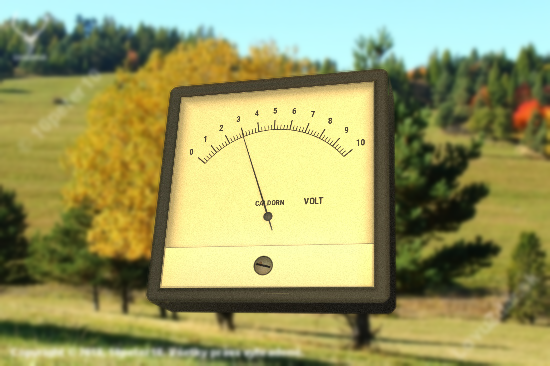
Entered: V 3
